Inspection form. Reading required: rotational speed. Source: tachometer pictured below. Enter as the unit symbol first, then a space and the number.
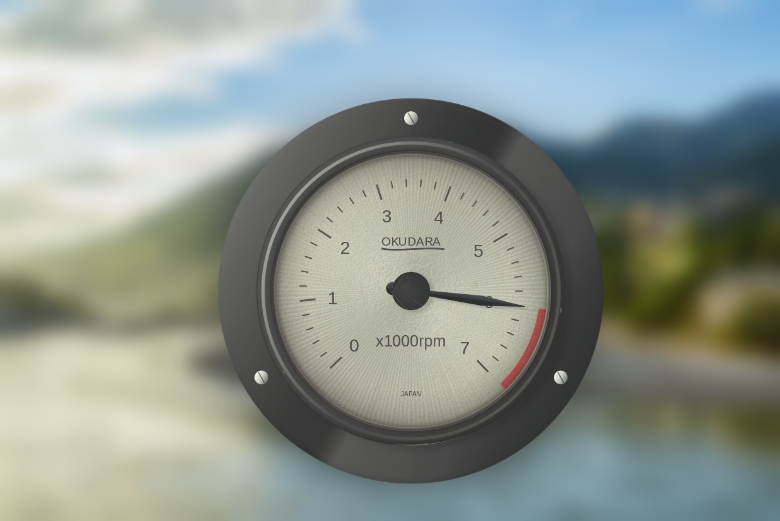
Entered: rpm 6000
